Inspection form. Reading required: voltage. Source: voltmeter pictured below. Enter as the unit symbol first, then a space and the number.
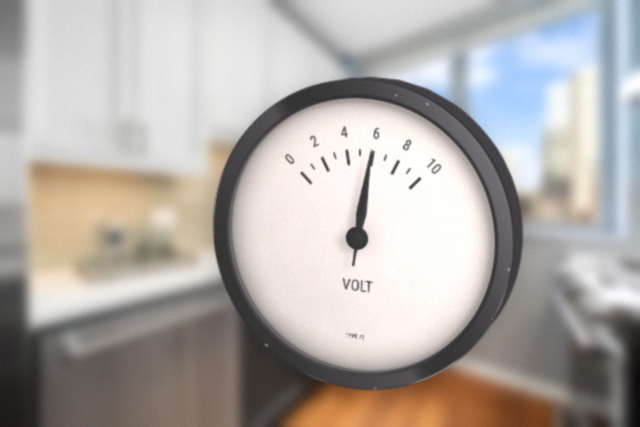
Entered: V 6
